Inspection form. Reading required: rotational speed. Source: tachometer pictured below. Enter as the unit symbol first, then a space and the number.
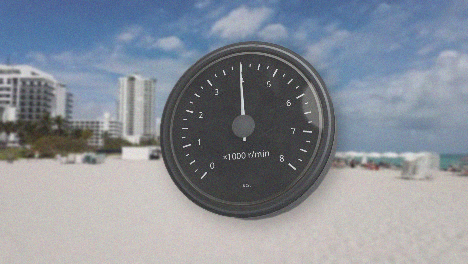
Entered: rpm 4000
